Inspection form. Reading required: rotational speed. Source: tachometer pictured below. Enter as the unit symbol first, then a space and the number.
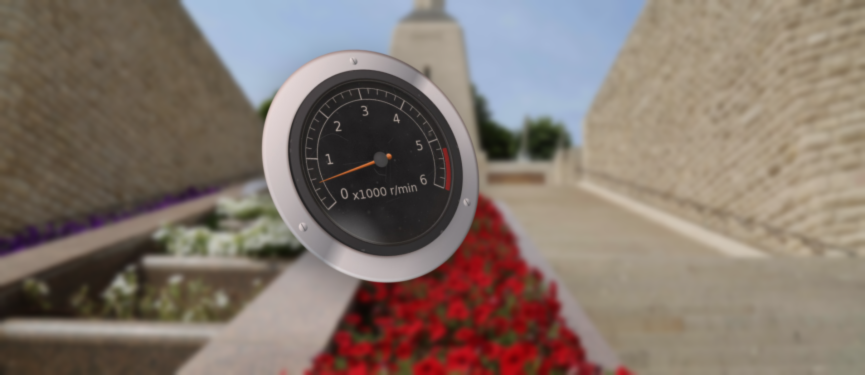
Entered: rpm 500
